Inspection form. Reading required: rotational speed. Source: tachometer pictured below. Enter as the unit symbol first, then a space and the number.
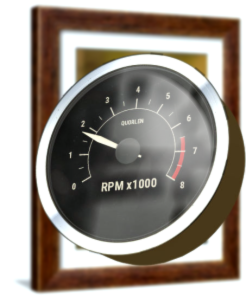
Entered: rpm 1750
